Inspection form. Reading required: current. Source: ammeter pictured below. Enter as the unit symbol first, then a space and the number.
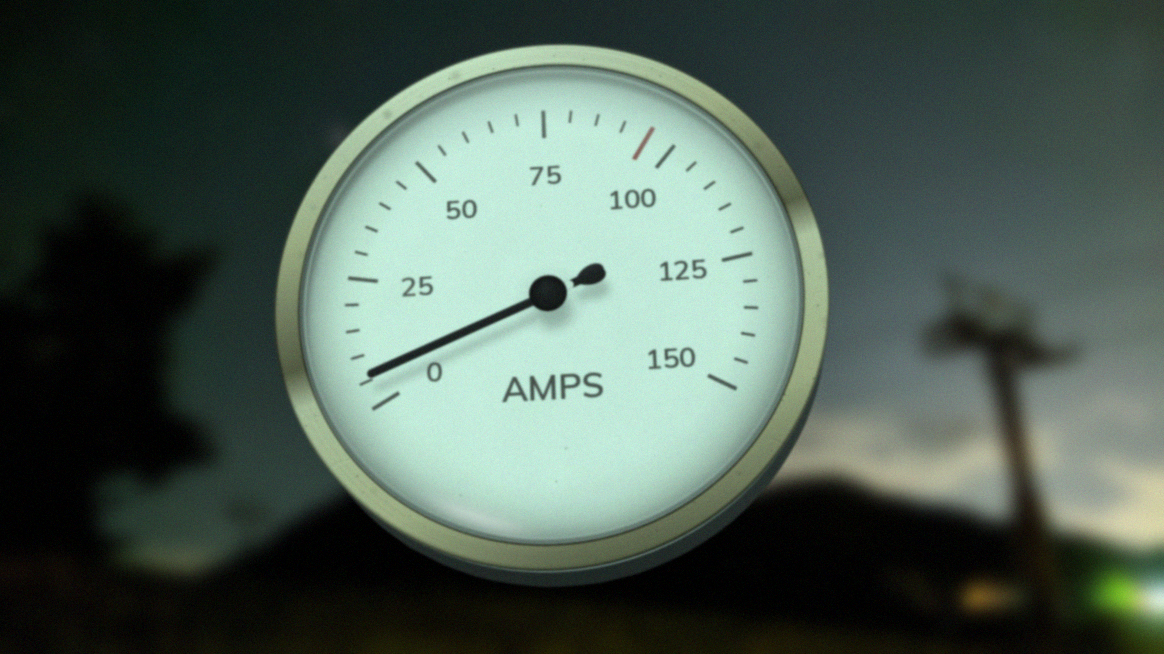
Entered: A 5
